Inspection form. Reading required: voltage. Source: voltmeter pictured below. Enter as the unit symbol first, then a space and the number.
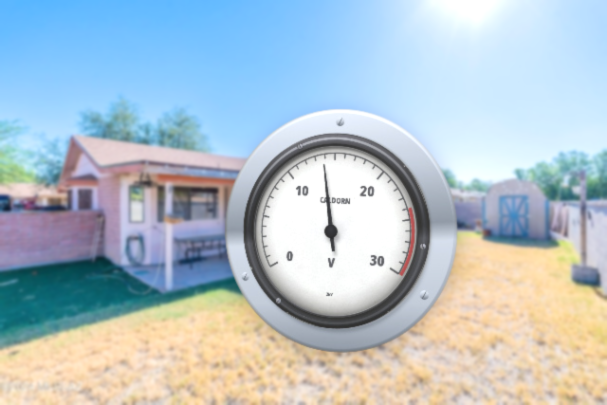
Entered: V 14
